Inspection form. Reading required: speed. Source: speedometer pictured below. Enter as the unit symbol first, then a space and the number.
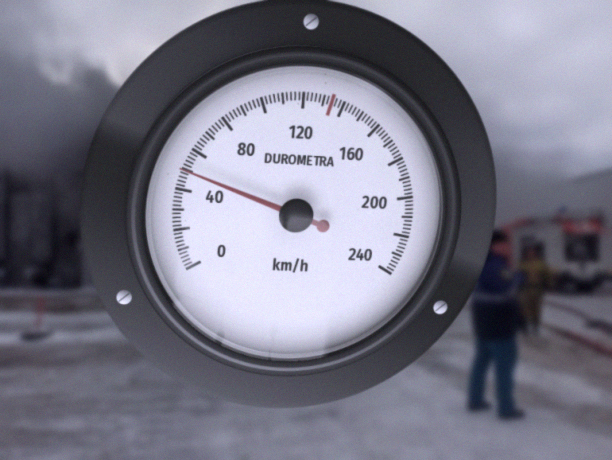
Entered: km/h 50
